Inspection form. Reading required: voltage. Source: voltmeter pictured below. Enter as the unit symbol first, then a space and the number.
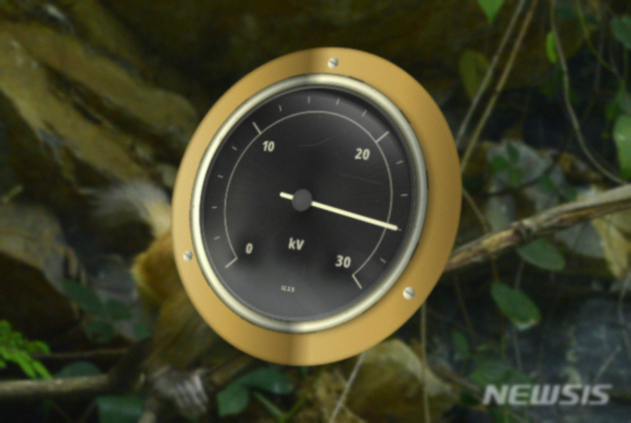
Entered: kV 26
